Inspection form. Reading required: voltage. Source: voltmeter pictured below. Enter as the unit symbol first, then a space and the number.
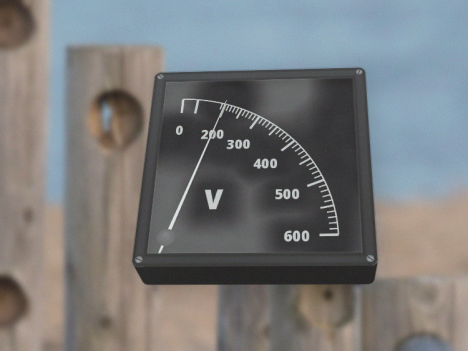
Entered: V 200
